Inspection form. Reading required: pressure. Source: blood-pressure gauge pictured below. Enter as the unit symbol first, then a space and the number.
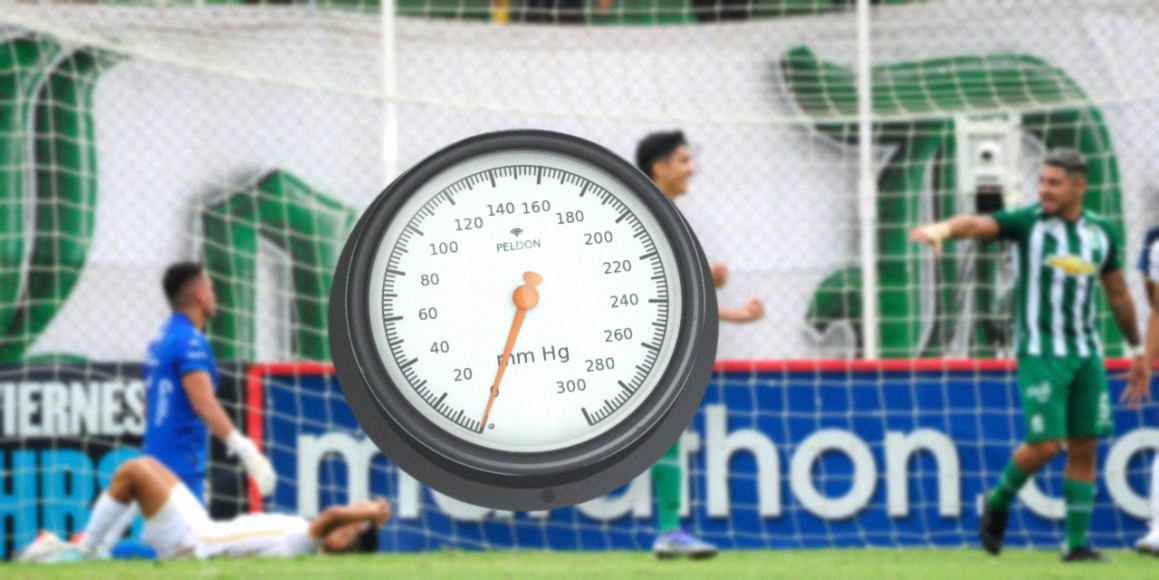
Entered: mmHg 0
